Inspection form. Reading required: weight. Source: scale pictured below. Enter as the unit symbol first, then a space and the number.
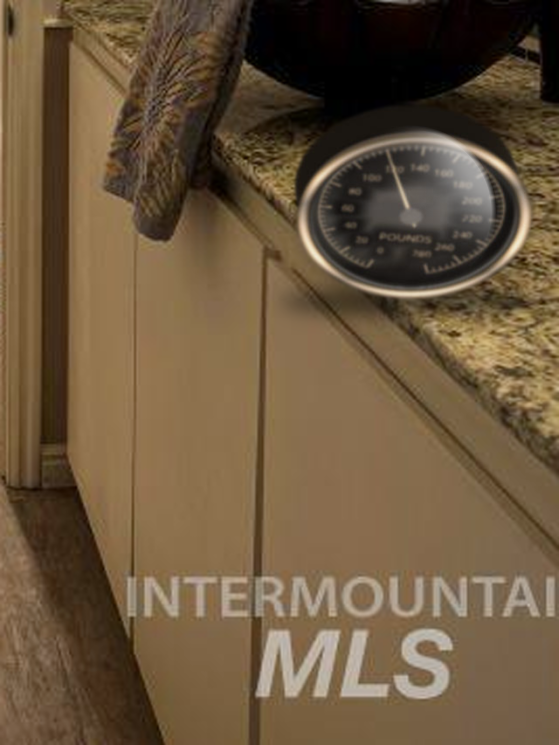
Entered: lb 120
